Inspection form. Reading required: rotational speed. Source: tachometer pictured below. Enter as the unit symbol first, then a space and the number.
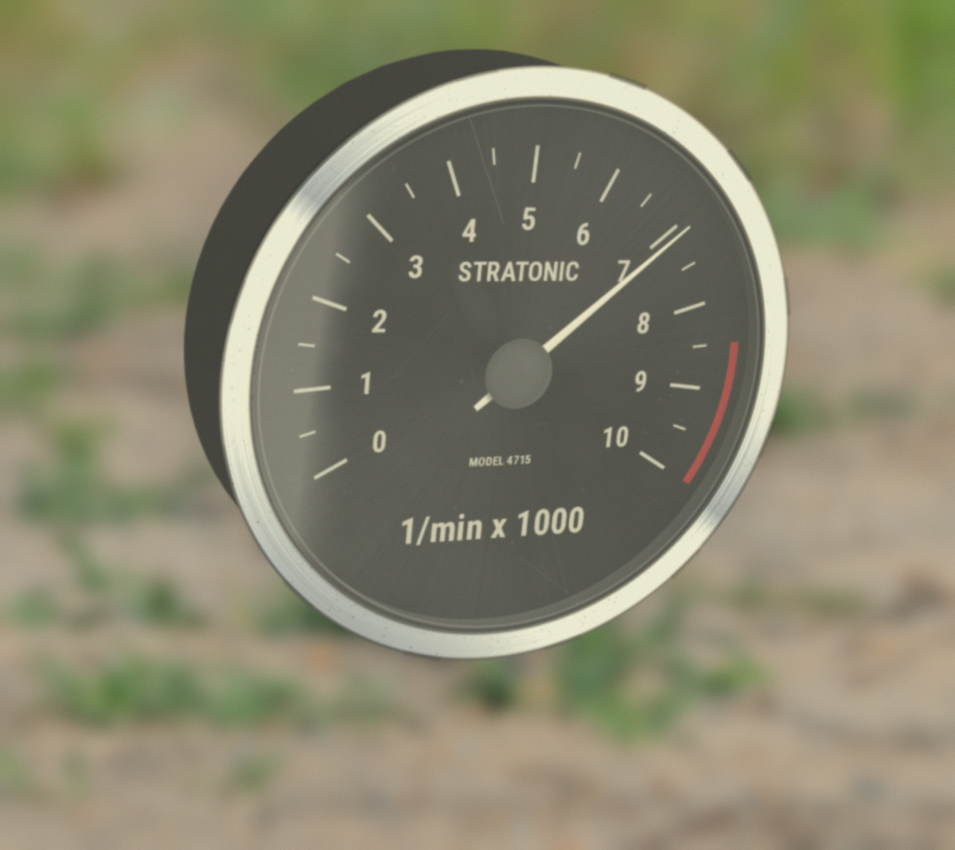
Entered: rpm 7000
